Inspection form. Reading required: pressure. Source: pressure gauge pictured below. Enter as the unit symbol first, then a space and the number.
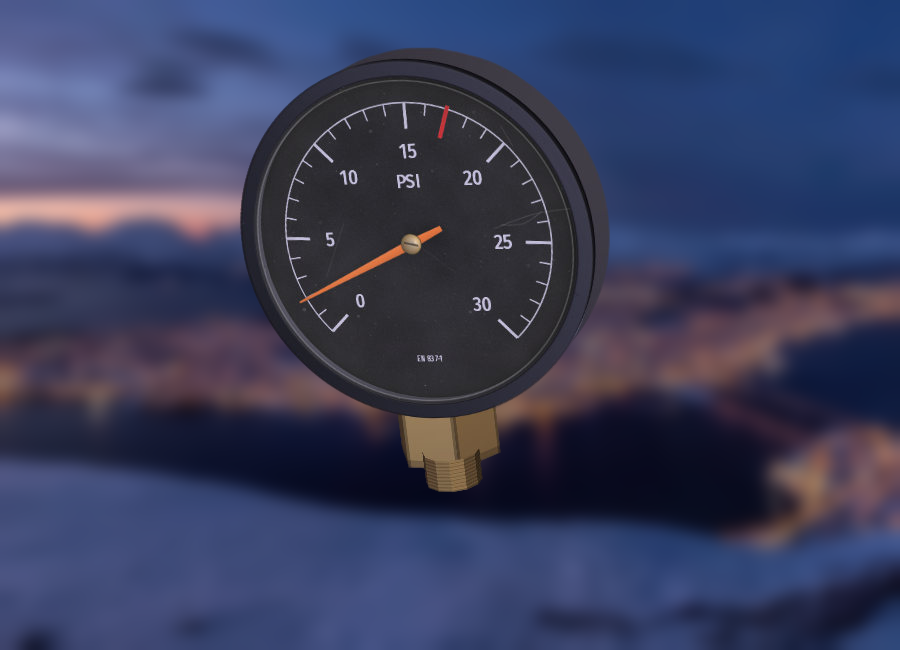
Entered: psi 2
